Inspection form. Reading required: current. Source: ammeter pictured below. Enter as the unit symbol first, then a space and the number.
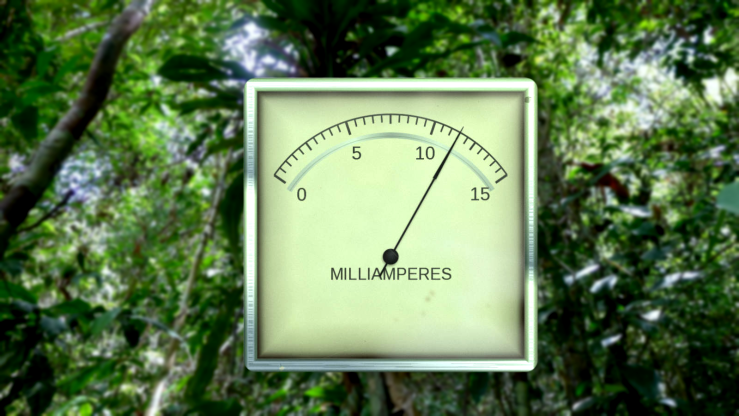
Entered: mA 11.5
